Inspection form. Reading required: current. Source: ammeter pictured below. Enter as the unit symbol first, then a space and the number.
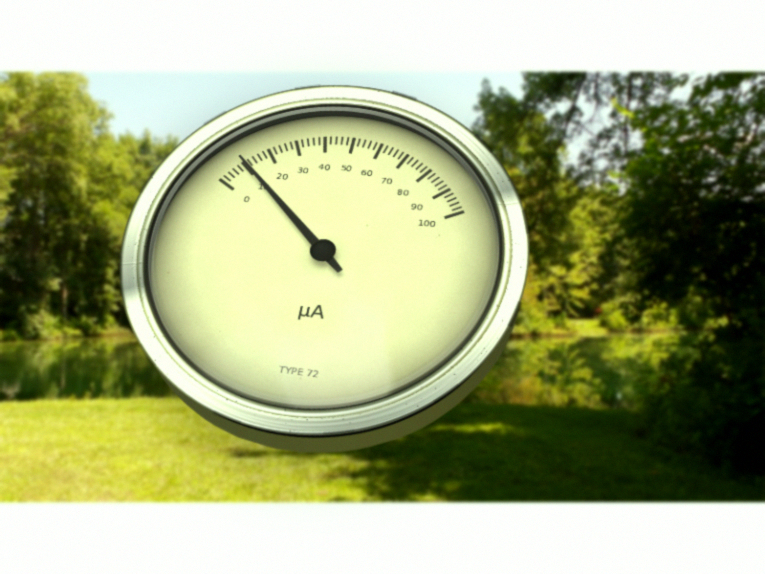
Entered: µA 10
